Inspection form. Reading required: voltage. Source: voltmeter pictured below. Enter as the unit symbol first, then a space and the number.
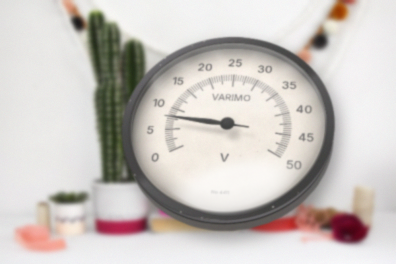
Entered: V 7.5
